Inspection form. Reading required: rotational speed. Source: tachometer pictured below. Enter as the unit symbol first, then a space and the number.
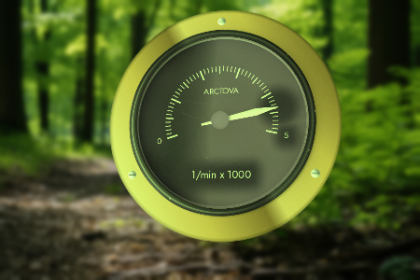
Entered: rpm 4400
